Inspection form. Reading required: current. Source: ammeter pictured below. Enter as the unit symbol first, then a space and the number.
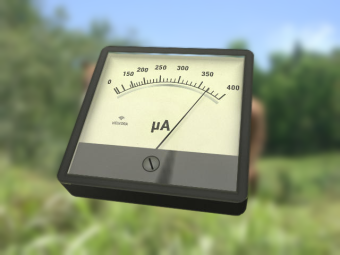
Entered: µA 370
